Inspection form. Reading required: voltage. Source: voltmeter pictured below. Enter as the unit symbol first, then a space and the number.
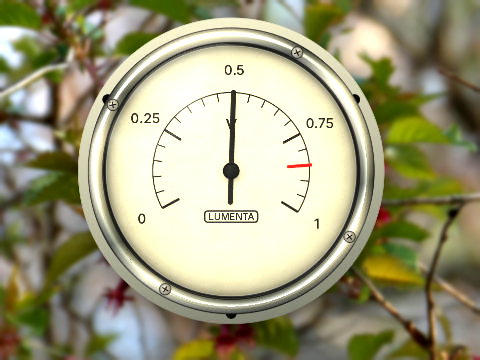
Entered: V 0.5
